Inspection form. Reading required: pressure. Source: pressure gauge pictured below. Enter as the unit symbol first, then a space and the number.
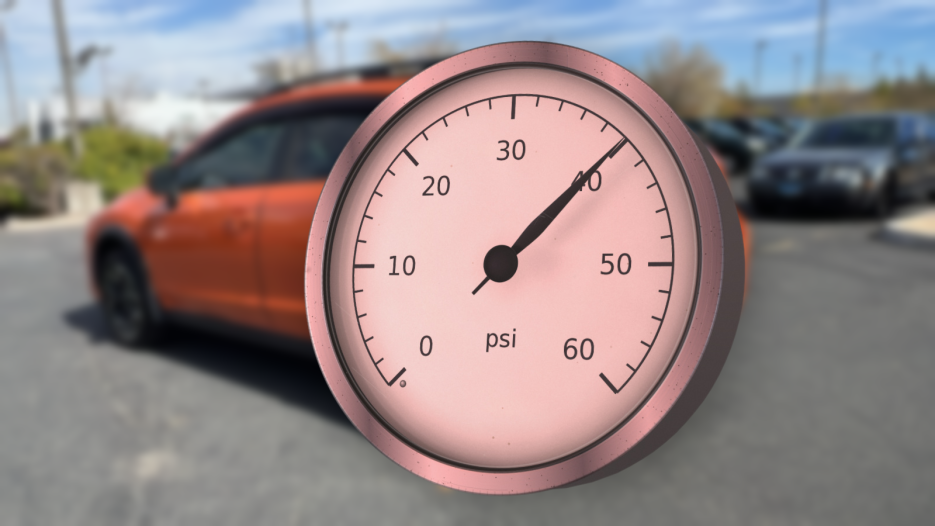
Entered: psi 40
